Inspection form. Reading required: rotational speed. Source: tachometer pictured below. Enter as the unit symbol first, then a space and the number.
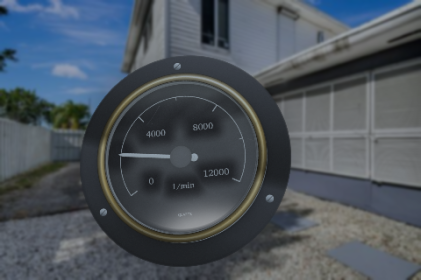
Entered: rpm 2000
